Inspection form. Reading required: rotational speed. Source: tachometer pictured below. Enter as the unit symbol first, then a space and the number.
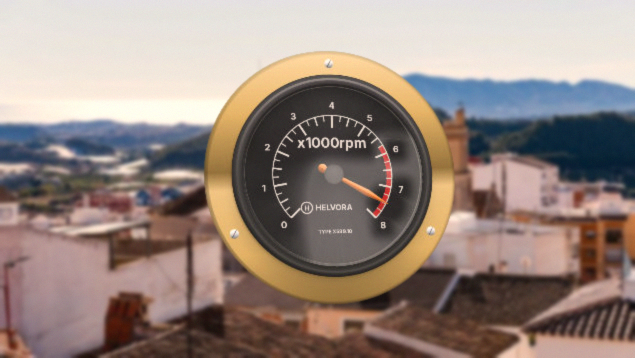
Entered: rpm 7500
